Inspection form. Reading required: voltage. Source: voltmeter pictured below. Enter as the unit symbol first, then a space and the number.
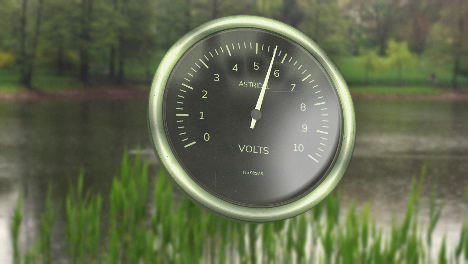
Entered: V 5.6
